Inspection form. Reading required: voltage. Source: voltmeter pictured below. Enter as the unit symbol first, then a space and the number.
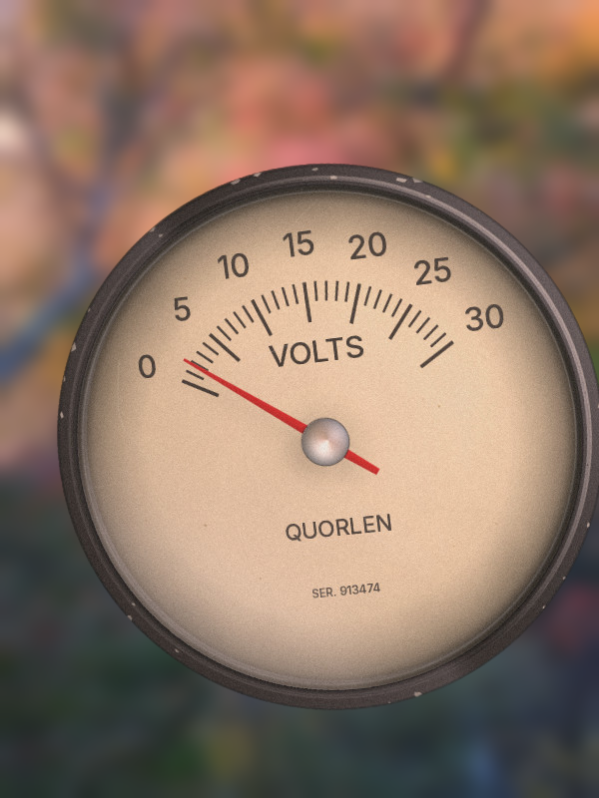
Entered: V 2
